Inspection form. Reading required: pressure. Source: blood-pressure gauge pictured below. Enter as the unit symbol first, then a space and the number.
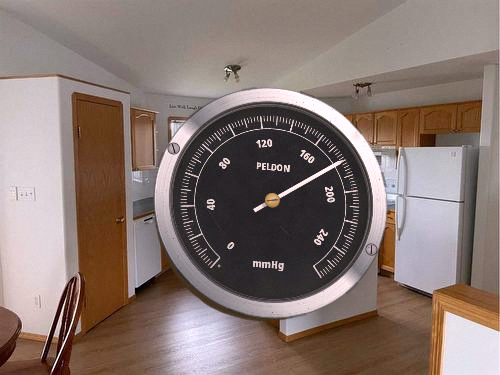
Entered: mmHg 180
